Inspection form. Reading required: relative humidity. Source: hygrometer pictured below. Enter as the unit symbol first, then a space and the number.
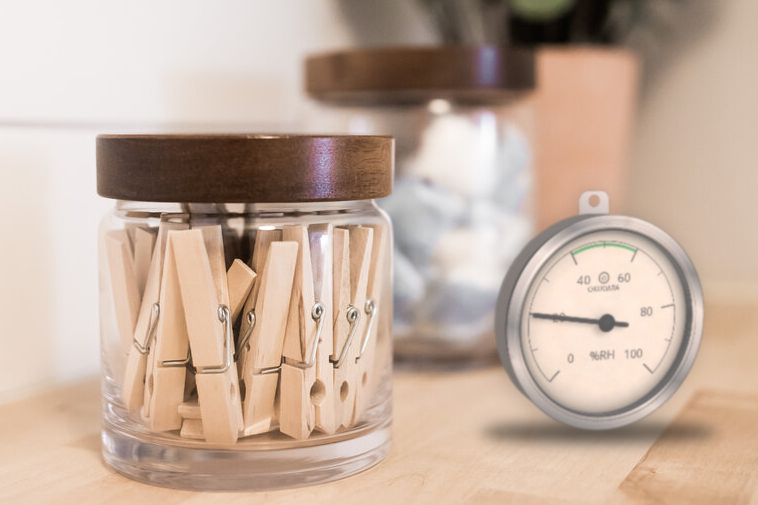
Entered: % 20
